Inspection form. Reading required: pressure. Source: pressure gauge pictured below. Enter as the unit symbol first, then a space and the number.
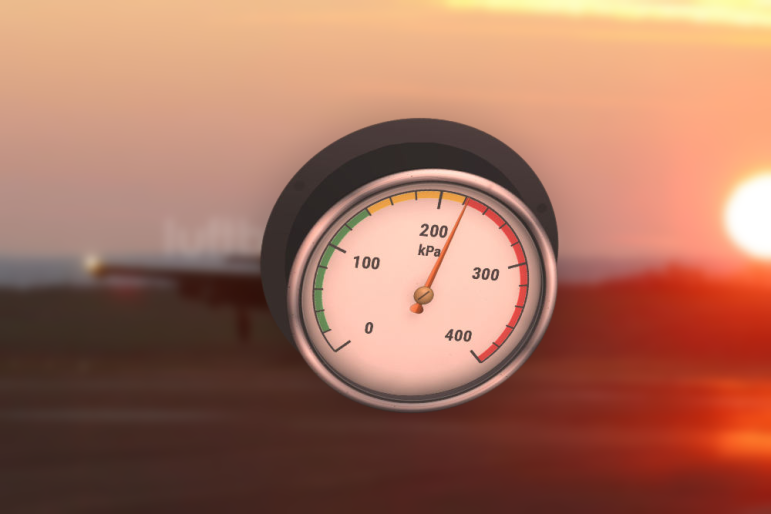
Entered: kPa 220
